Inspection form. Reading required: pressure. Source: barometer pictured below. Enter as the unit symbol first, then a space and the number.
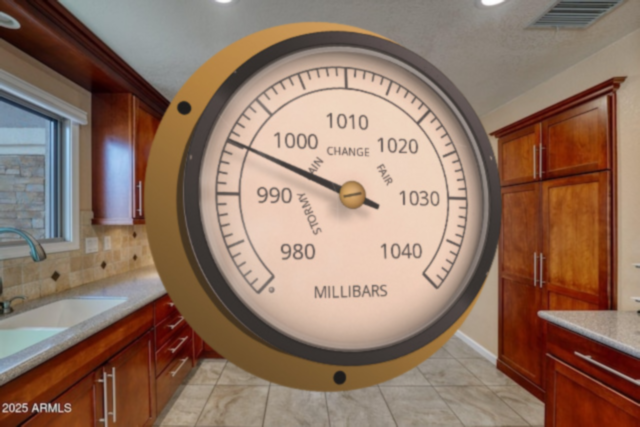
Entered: mbar 995
